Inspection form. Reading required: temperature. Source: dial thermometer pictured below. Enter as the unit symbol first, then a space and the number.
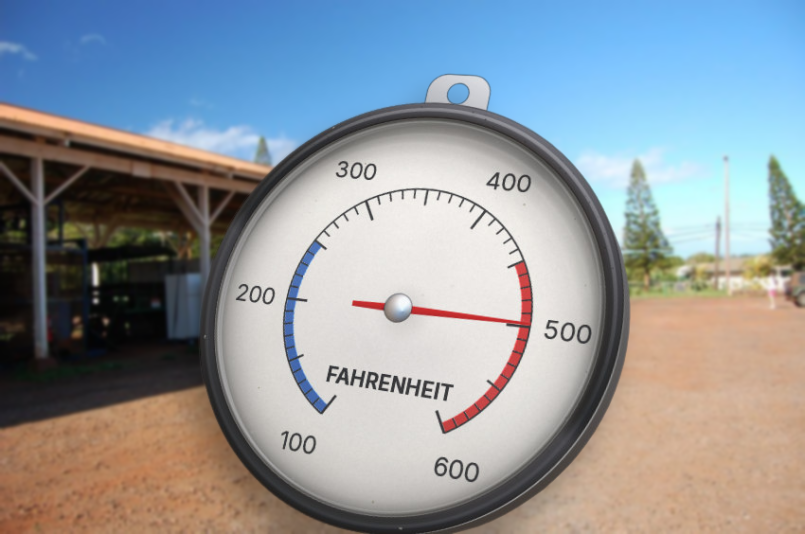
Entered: °F 500
